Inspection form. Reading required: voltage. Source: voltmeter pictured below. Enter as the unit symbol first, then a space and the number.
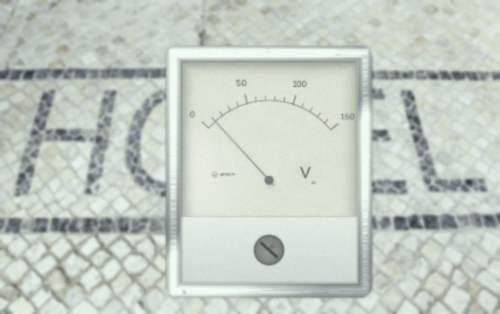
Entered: V 10
